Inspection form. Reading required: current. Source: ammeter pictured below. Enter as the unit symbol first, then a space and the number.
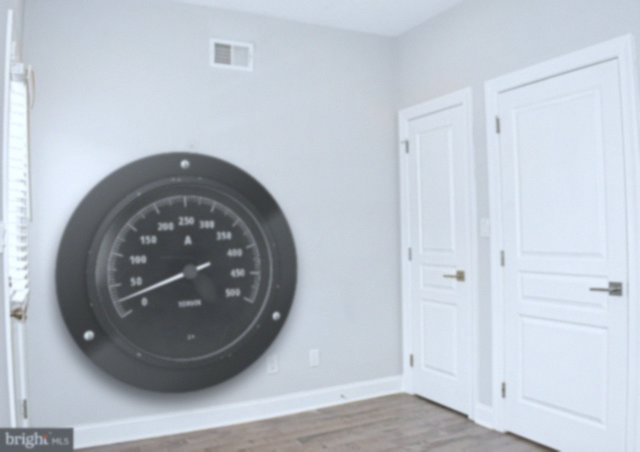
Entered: A 25
